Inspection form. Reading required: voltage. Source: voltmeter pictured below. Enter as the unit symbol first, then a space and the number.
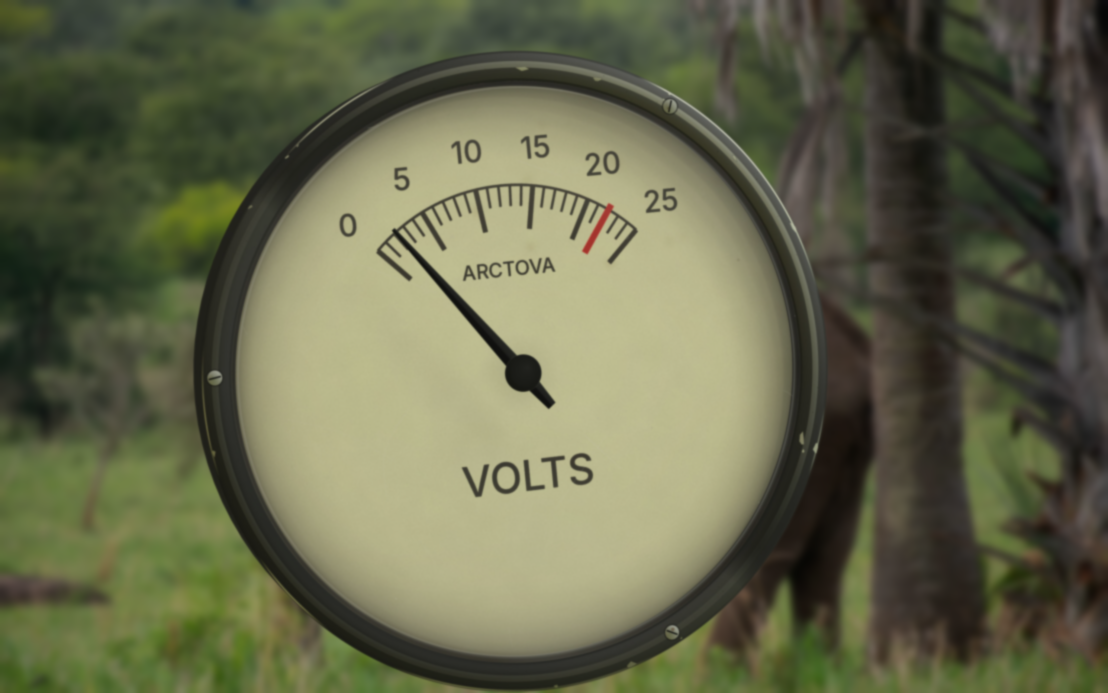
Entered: V 2
